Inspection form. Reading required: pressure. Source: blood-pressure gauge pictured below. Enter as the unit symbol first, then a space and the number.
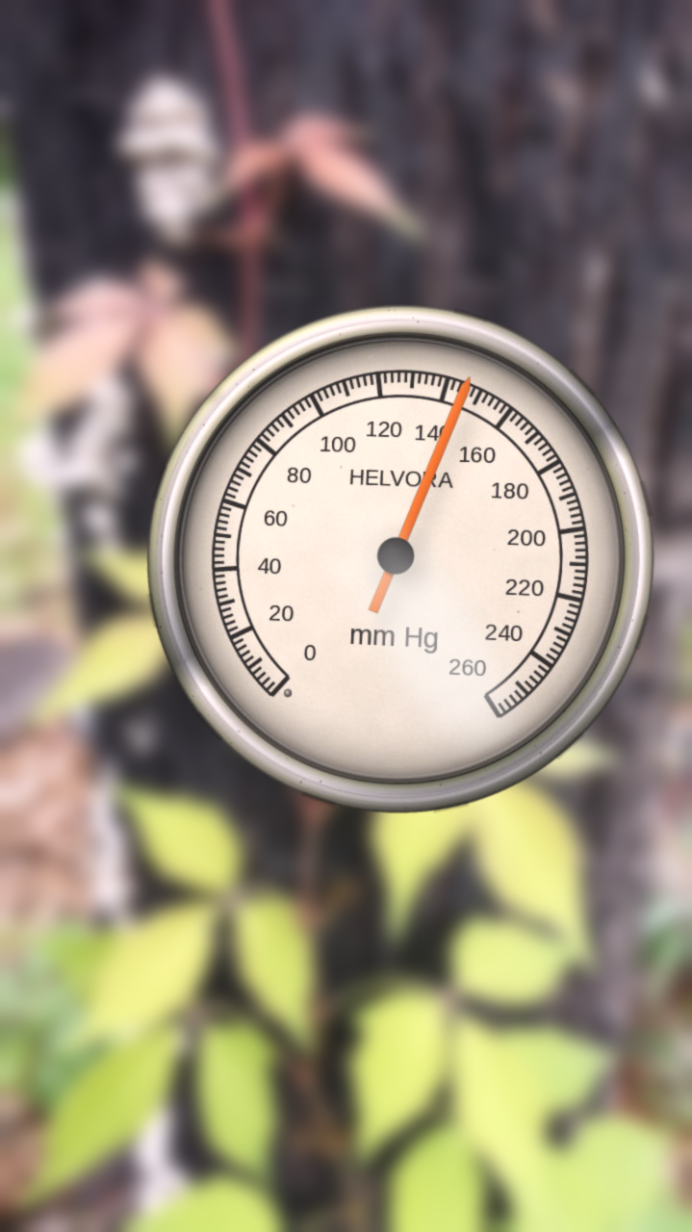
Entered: mmHg 146
